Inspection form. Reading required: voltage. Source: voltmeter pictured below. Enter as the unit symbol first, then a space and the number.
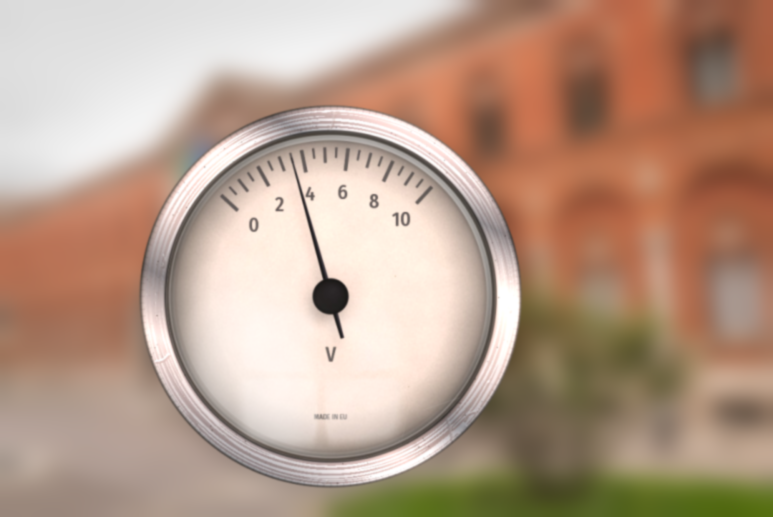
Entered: V 3.5
